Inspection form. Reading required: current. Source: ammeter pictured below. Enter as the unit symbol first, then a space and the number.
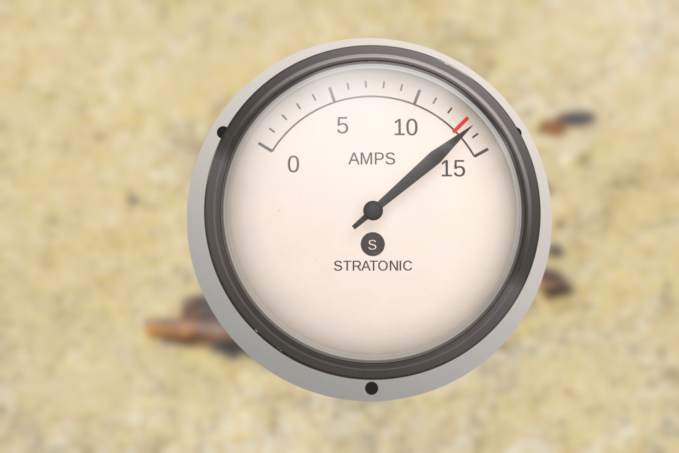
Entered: A 13.5
